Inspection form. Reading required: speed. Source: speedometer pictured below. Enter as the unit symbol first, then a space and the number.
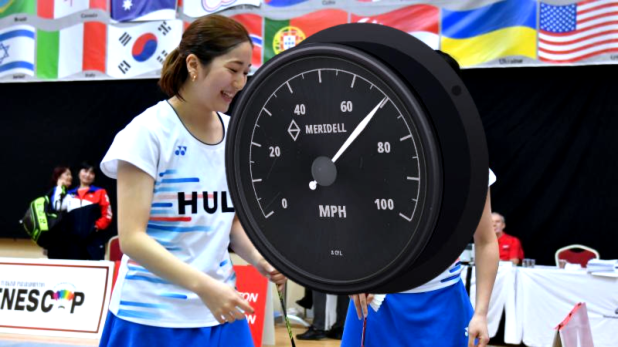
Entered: mph 70
